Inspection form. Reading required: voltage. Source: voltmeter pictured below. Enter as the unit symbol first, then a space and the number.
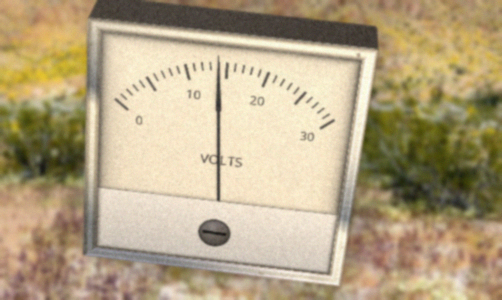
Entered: V 14
